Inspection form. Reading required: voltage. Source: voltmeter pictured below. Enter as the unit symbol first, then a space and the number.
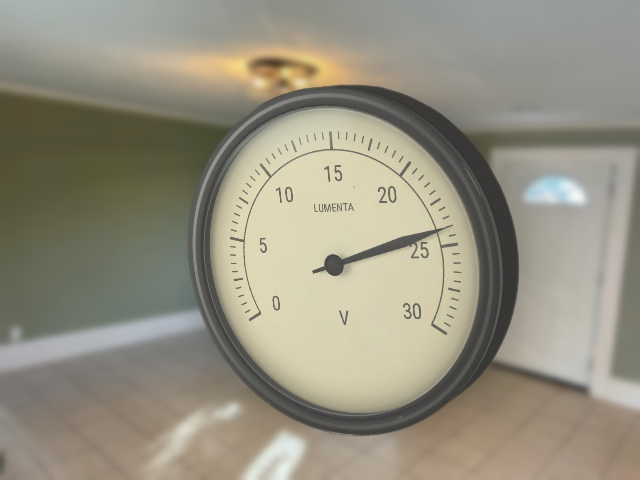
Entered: V 24
